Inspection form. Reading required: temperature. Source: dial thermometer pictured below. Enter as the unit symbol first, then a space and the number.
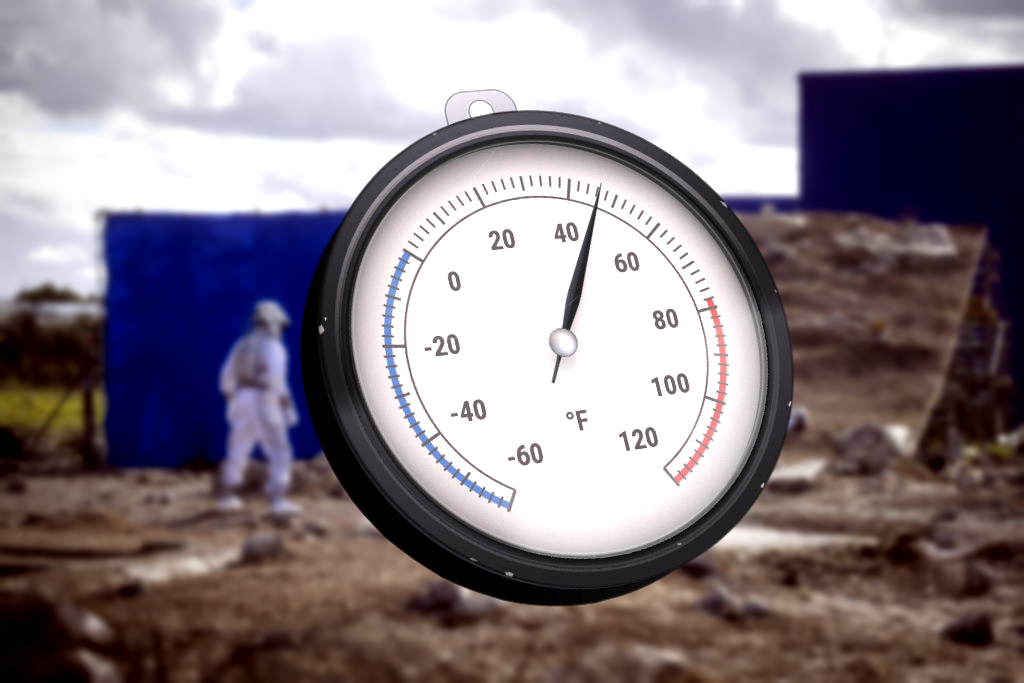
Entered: °F 46
